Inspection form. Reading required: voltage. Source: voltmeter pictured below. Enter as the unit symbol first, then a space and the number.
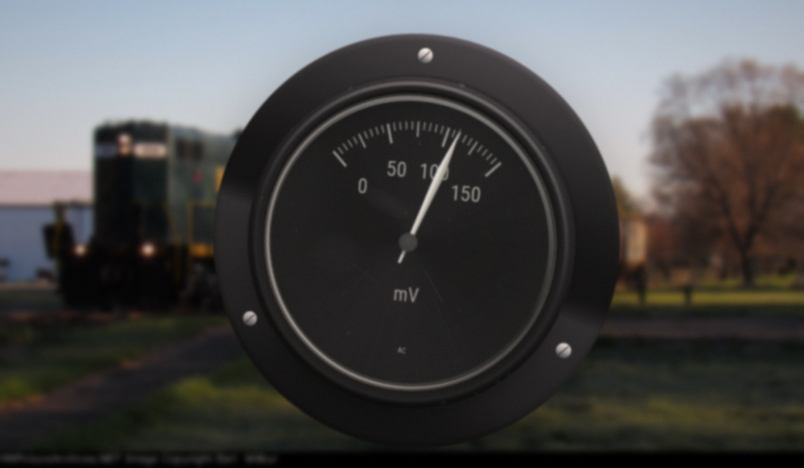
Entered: mV 110
